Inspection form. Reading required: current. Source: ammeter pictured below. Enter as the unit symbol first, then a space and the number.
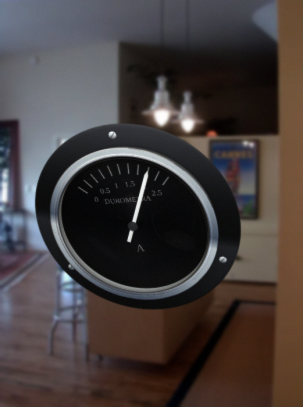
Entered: A 2
